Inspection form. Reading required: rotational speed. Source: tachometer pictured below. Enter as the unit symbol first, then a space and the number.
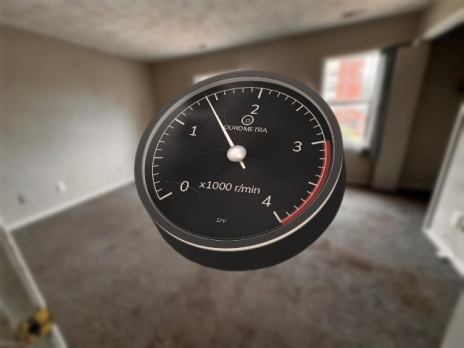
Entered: rpm 1400
